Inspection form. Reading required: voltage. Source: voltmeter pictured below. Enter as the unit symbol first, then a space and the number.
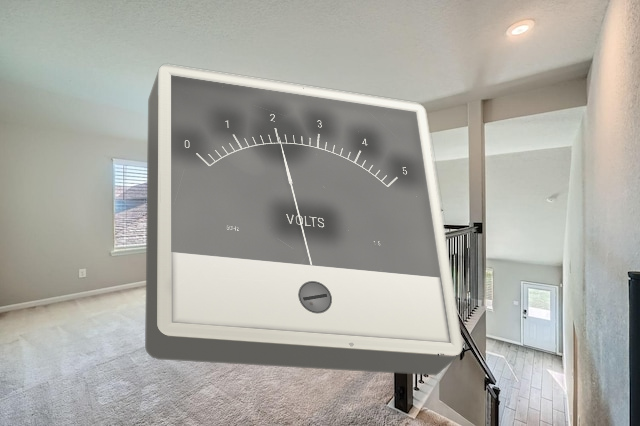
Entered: V 2
